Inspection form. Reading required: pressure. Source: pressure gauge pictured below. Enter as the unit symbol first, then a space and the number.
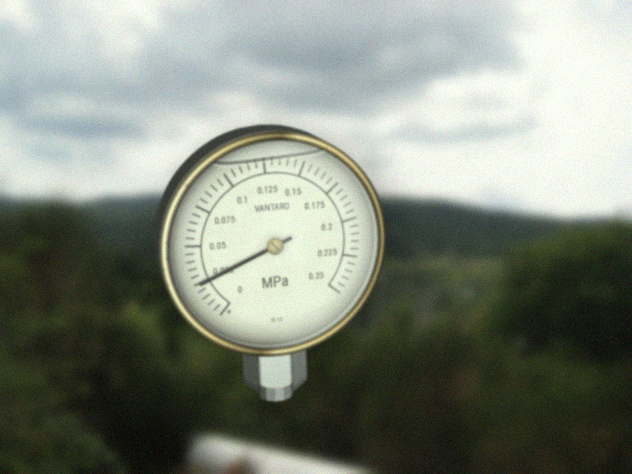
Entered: MPa 0.025
